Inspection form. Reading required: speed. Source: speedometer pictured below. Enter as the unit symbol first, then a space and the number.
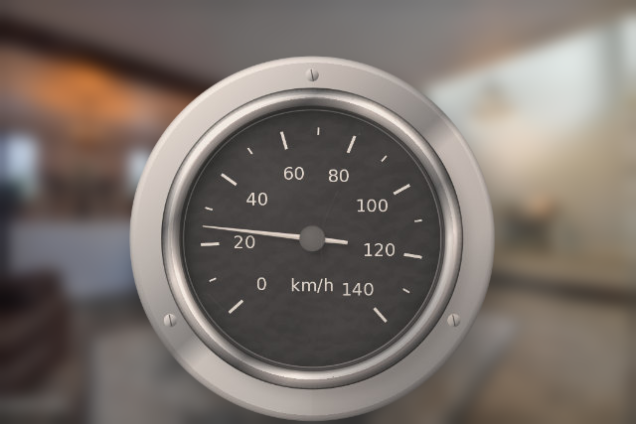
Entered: km/h 25
